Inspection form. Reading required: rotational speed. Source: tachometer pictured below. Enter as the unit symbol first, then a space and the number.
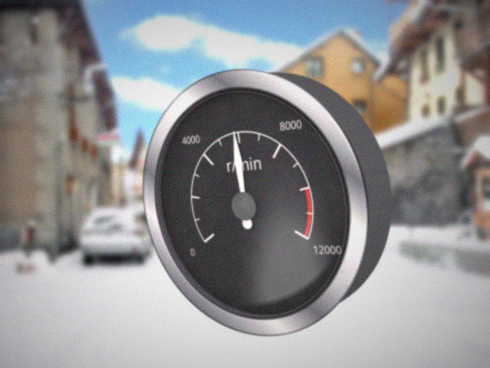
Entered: rpm 6000
